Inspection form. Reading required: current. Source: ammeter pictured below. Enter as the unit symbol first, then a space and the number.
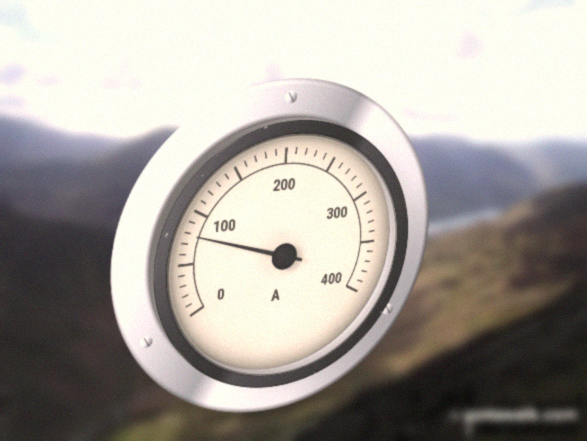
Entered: A 80
